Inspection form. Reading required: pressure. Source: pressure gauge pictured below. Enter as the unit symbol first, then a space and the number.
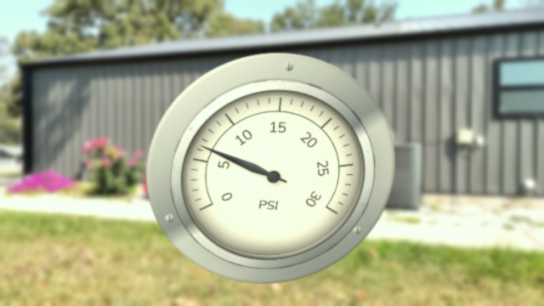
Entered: psi 6.5
